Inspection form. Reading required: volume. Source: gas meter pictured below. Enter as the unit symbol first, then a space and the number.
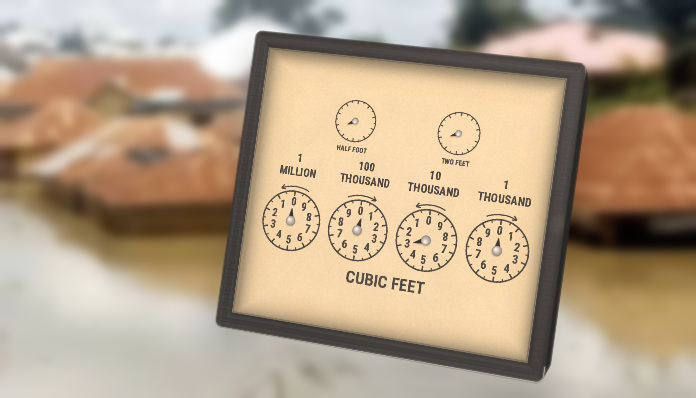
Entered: ft³ 3000
